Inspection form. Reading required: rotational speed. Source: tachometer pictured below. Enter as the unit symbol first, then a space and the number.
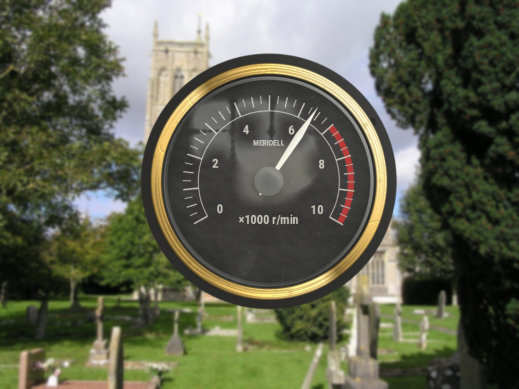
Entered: rpm 6375
